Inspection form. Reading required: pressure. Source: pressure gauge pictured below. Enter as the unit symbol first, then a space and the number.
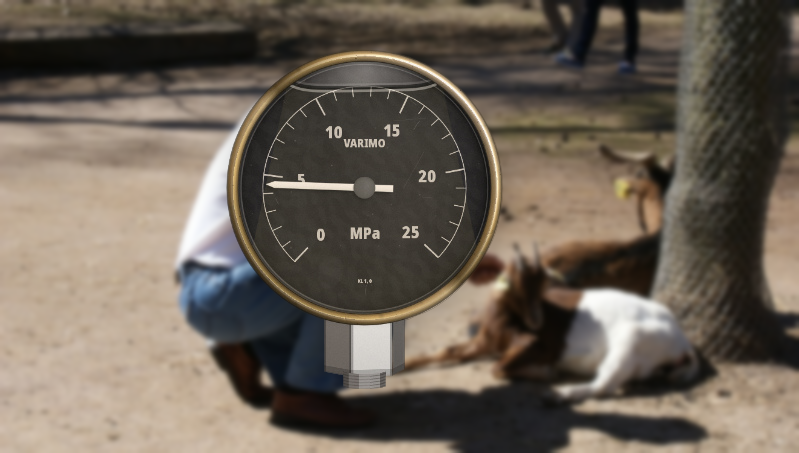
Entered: MPa 4.5
